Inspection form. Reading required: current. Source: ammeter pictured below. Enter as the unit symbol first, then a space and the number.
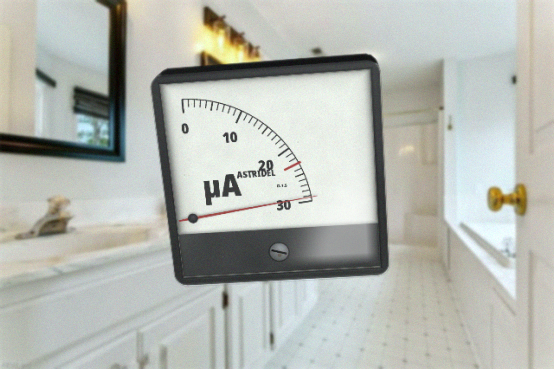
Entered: µA 29
